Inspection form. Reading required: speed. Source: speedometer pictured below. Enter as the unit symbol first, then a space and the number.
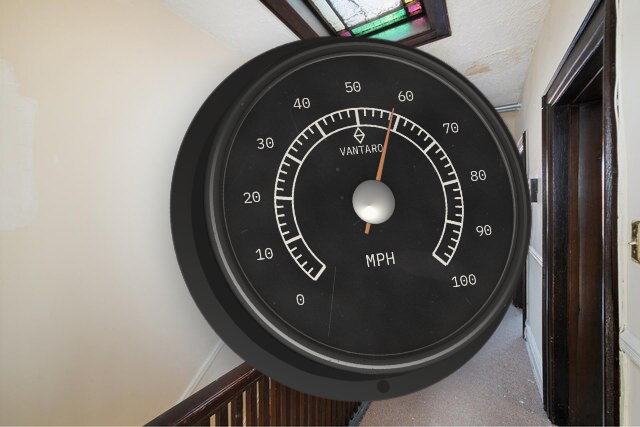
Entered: mph 58
